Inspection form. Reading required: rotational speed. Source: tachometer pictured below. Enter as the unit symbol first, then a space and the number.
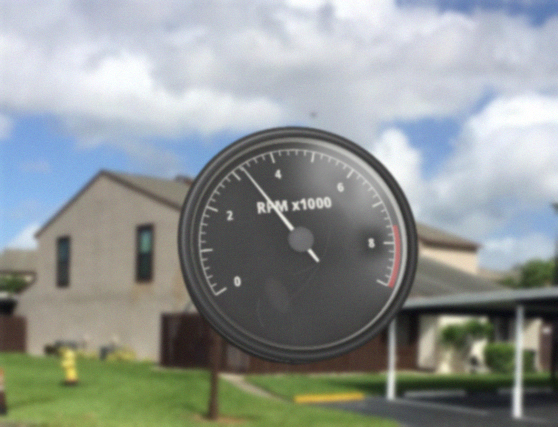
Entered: rpm 3200
